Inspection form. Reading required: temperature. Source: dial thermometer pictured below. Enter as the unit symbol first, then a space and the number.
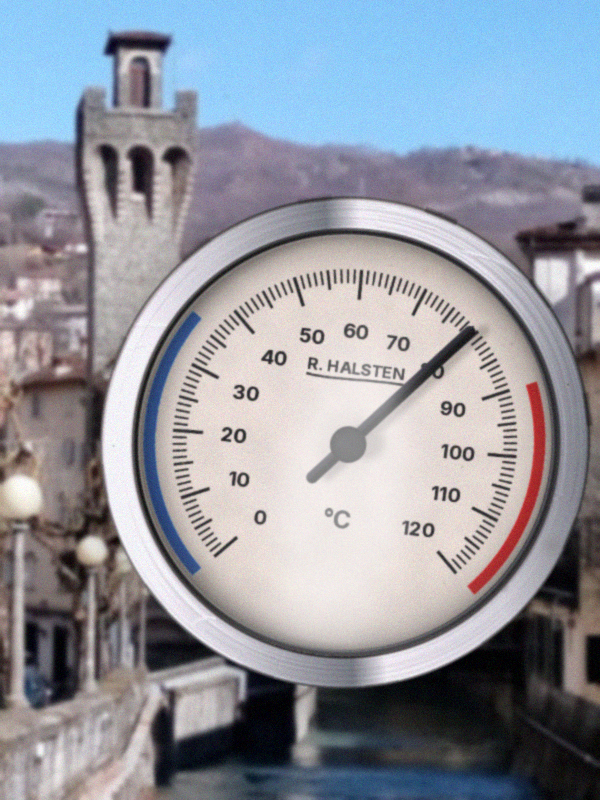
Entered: °C 79
